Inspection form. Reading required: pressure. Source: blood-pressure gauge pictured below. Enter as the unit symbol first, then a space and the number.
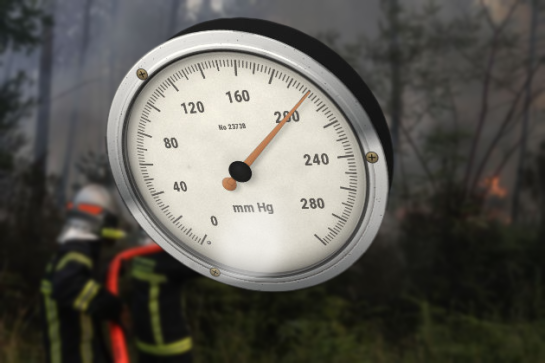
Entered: mmHg 200
